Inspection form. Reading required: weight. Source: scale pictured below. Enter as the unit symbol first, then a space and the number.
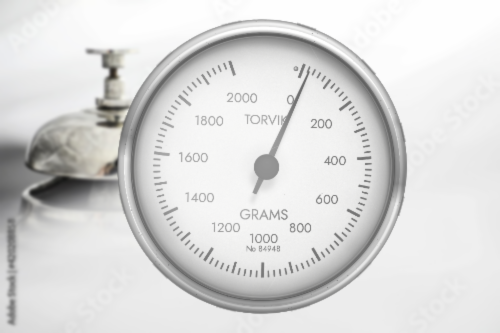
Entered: g 20
